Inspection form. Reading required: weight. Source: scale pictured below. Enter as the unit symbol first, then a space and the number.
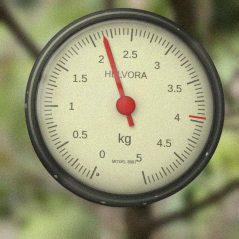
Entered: kg 2.15
